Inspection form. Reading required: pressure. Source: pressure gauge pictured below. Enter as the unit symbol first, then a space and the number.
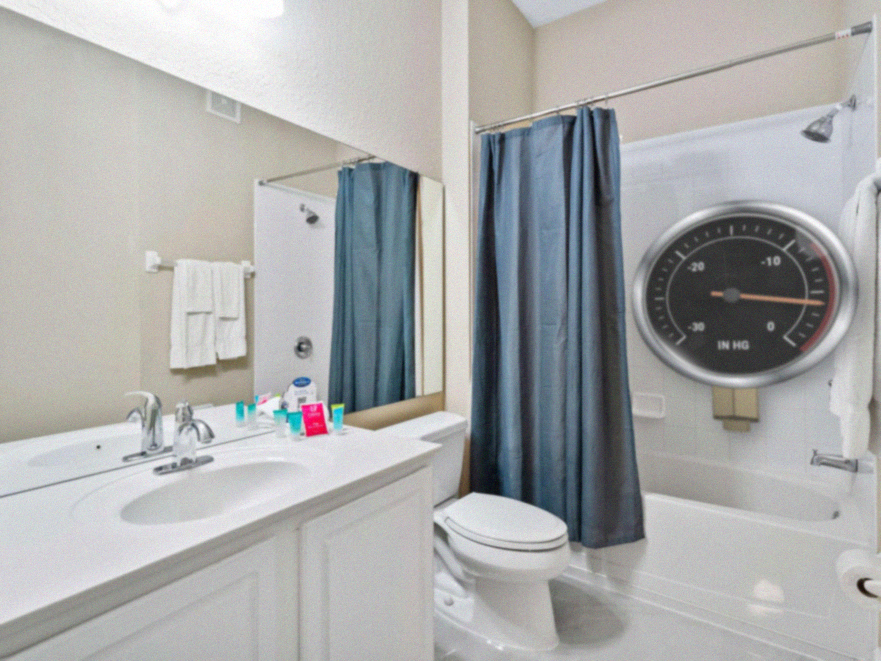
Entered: inHg -4
